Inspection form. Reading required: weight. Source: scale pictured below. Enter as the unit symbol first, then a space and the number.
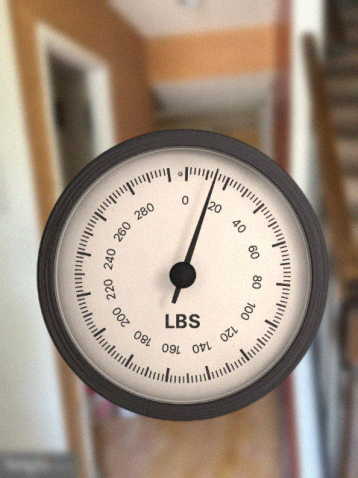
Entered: lb 14
